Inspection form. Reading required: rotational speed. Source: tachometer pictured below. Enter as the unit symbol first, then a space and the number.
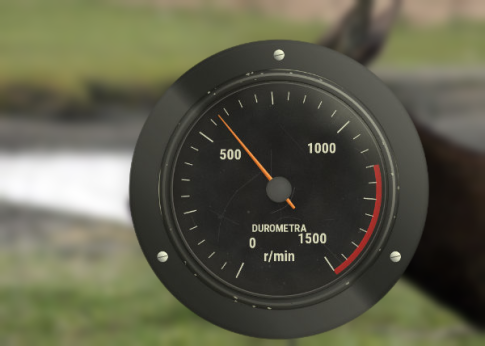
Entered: rpm 575
